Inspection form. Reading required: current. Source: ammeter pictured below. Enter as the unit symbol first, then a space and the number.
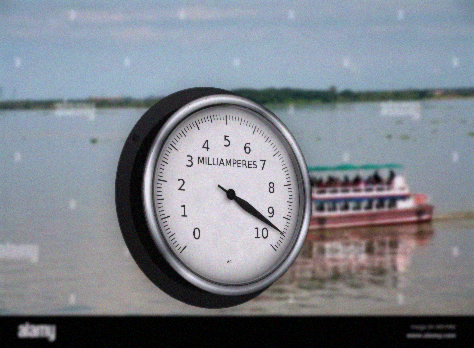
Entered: mA 9.5
